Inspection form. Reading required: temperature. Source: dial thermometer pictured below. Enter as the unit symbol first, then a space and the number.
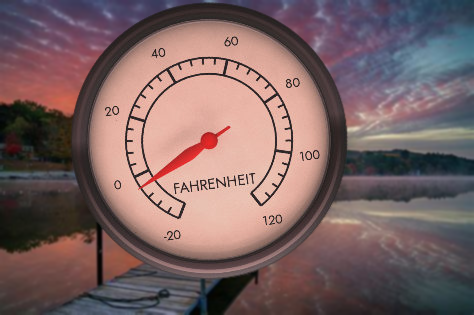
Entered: °F -4
